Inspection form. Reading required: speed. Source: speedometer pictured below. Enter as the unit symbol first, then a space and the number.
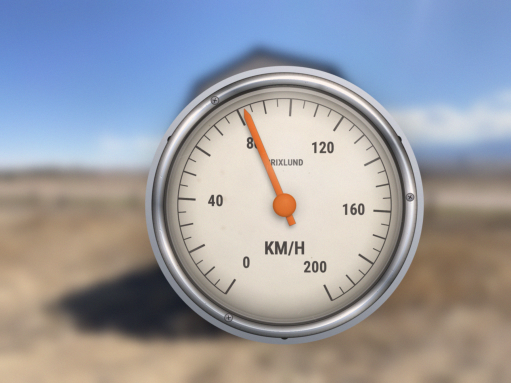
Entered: km/h 82.5
